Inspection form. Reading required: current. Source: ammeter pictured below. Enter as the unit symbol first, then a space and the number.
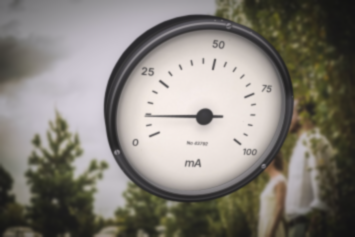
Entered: mA 10
